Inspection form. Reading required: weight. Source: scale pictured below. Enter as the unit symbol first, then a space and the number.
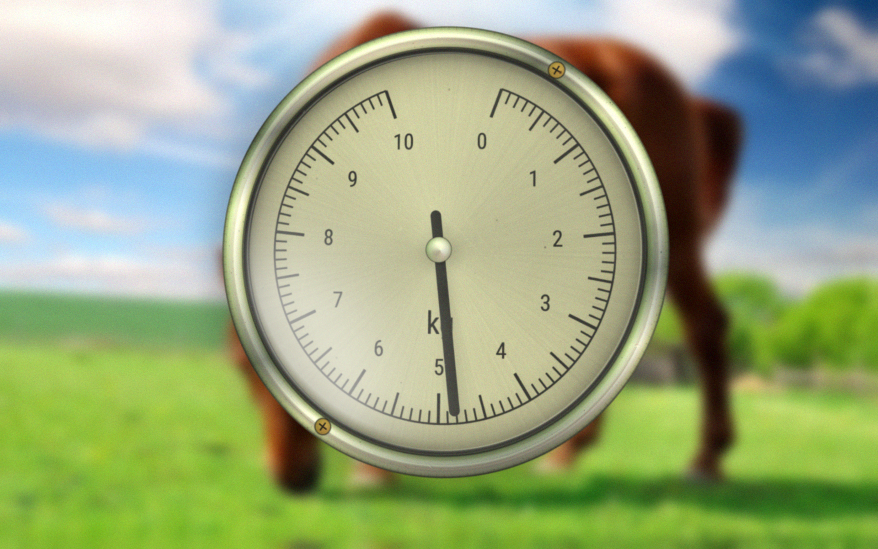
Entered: kg 4.8
